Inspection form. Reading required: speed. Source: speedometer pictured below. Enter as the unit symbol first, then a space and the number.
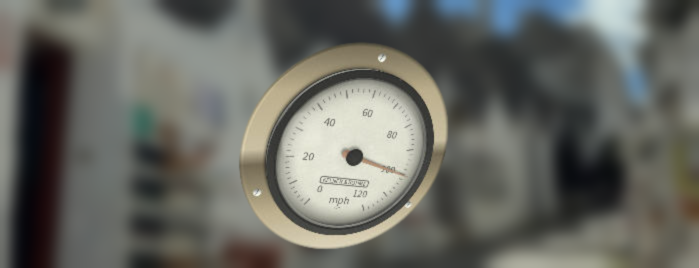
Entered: mph 100
